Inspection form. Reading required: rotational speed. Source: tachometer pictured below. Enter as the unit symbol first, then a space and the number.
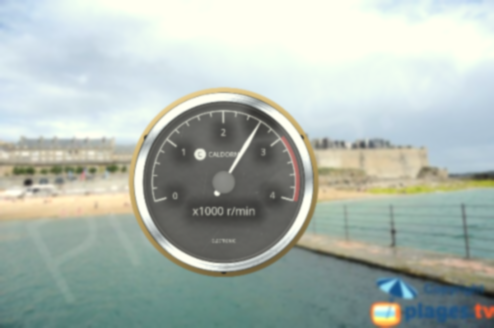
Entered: rpm 2600
